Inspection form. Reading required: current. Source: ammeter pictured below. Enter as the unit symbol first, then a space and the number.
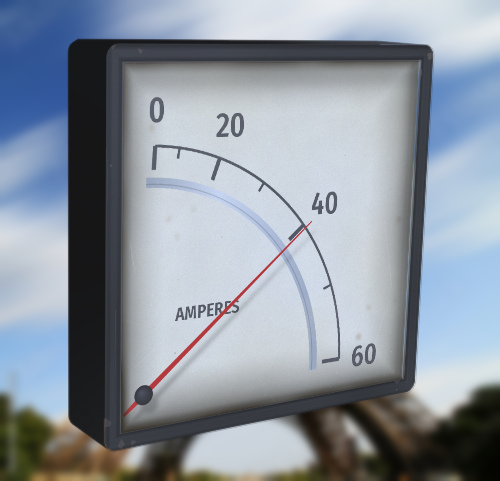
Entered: A 40
